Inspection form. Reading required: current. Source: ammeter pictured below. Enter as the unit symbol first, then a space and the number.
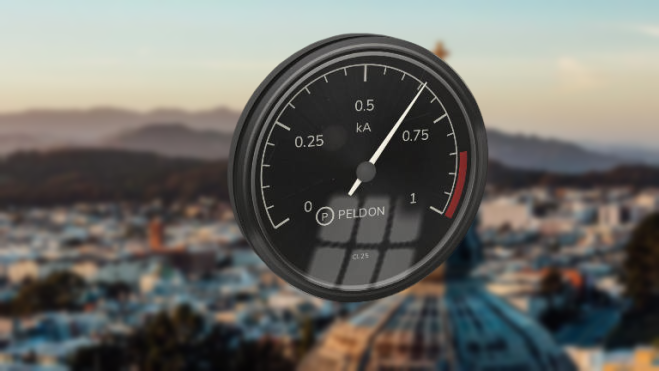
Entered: kA 0.65
